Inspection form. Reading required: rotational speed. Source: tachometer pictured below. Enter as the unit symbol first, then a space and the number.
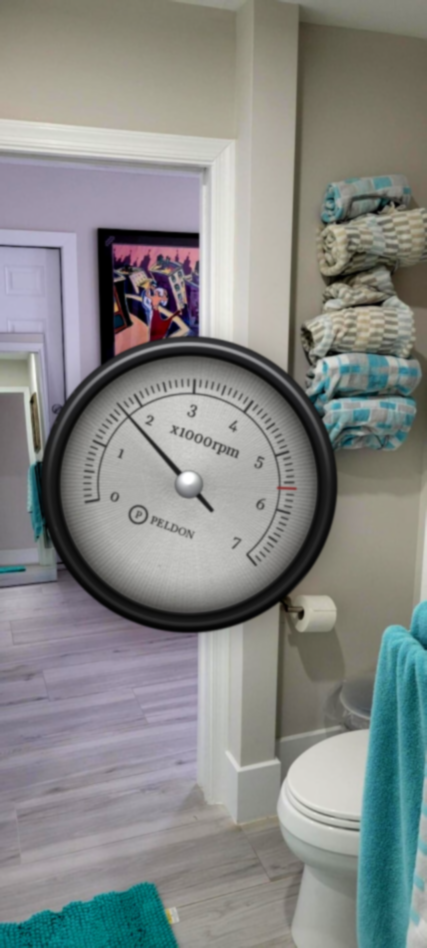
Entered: rpm 1700
